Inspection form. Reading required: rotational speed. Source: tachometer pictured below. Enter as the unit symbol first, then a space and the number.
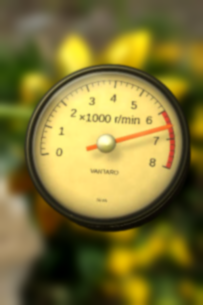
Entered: rpm 6600
